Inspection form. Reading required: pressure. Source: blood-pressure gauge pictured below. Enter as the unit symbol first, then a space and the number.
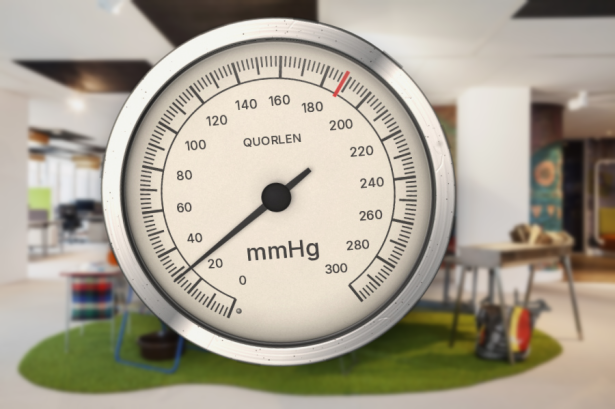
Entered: mmHg 28
